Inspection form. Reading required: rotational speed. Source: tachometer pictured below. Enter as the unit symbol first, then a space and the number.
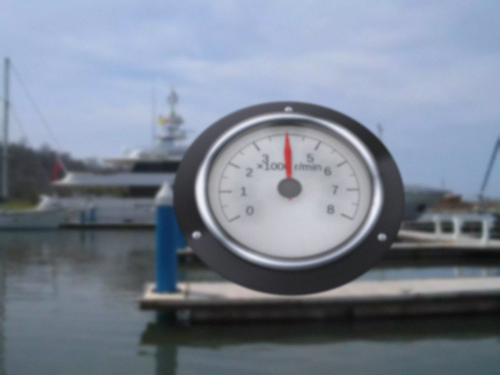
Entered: rpm 4000
